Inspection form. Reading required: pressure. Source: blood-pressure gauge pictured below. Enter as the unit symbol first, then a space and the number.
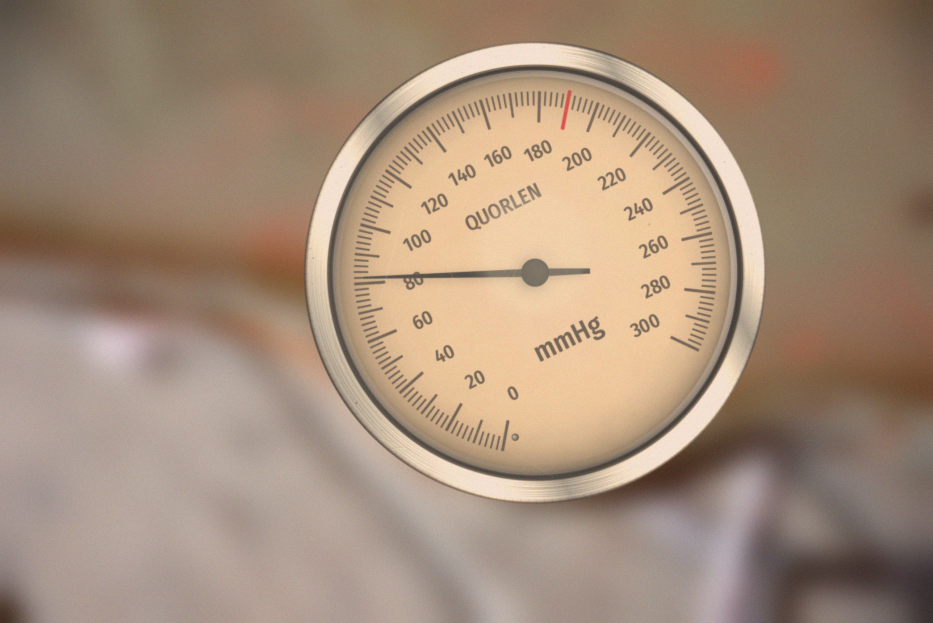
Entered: mmHg 82
